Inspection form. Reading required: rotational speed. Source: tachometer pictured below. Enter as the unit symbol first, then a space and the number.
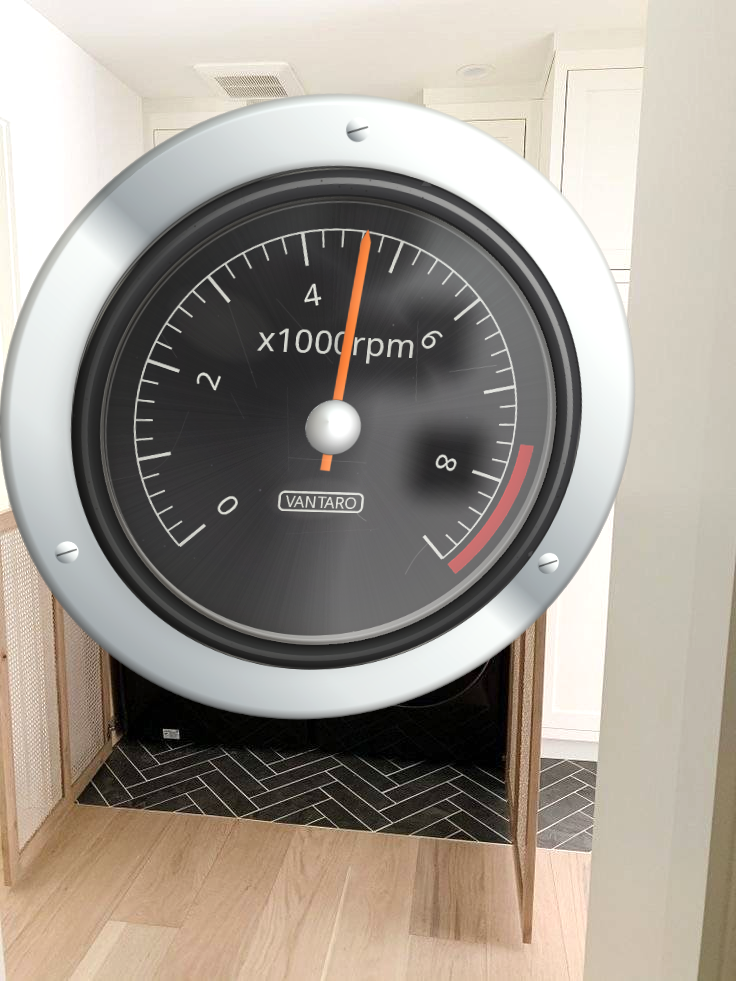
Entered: rpm 4600
